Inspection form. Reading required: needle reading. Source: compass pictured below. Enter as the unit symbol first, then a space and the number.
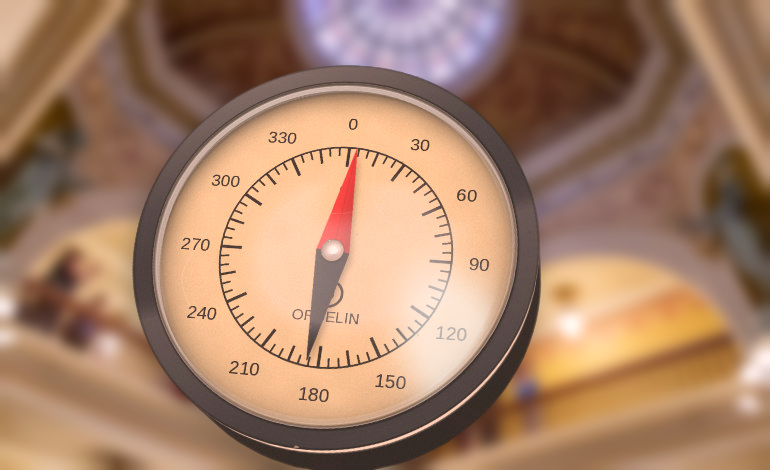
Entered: ° 5
